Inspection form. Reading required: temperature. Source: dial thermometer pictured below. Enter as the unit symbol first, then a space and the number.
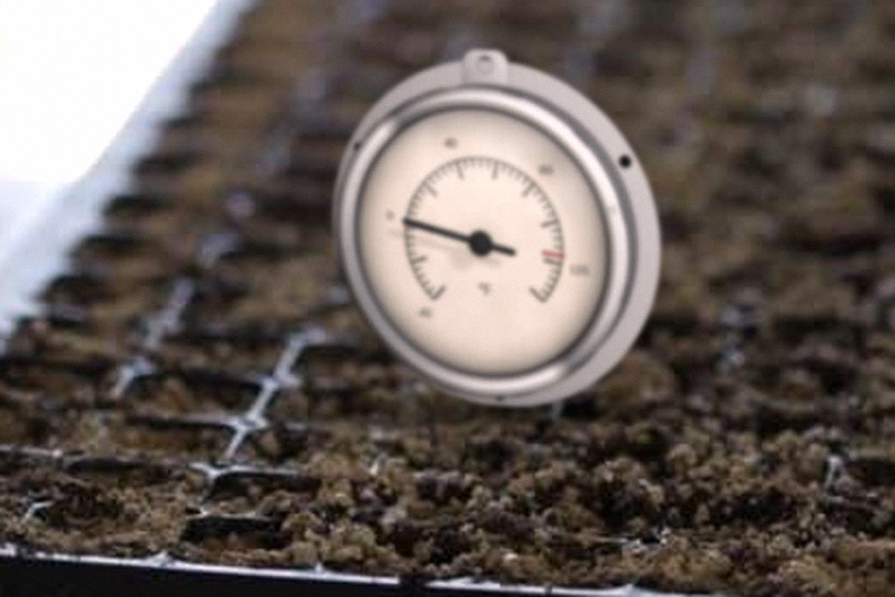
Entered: °F 0
